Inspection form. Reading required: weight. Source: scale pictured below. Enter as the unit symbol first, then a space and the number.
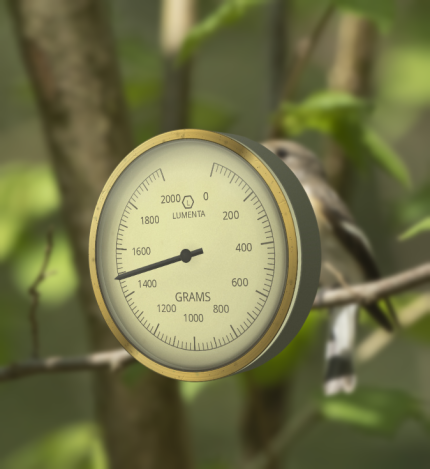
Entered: g 1480
